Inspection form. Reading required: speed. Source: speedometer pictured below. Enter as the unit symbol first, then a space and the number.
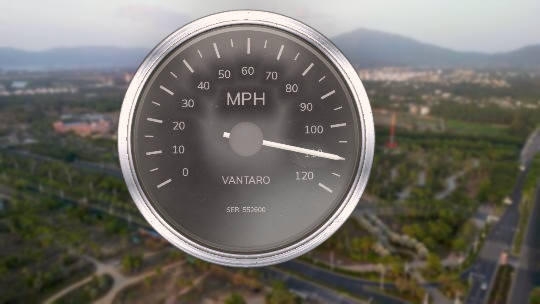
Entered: mph 110
